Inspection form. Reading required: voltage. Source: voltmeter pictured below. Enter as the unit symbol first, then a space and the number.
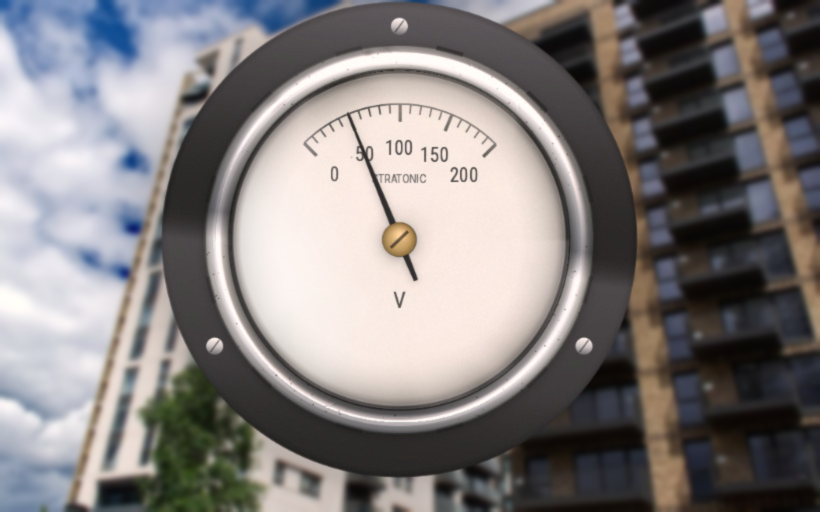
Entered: V 50
